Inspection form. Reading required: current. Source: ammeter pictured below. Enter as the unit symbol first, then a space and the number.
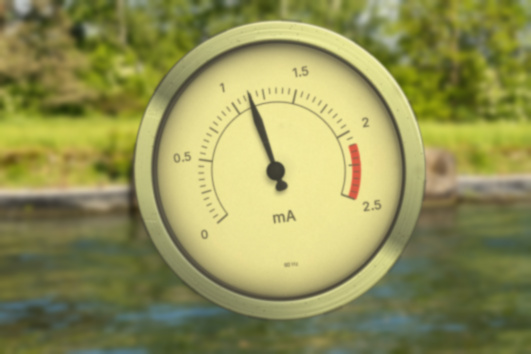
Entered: mA 1.15
